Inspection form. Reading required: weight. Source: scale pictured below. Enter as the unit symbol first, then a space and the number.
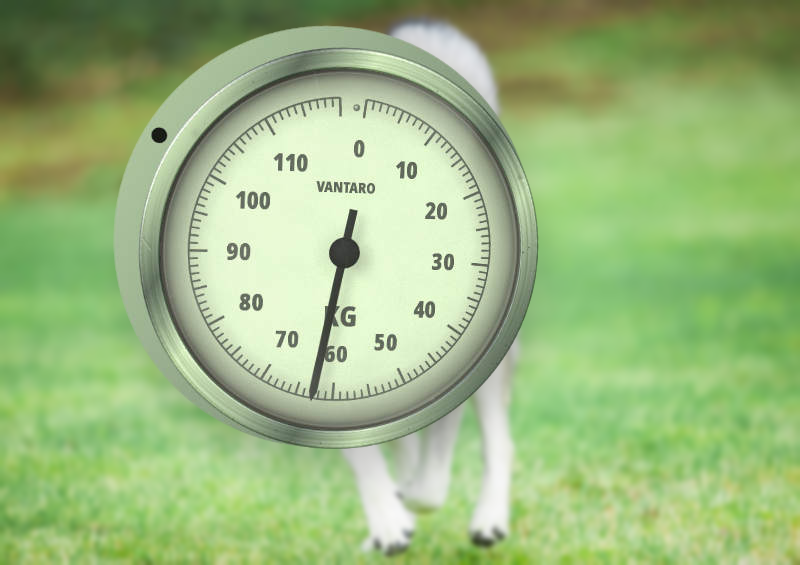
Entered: kg 63
